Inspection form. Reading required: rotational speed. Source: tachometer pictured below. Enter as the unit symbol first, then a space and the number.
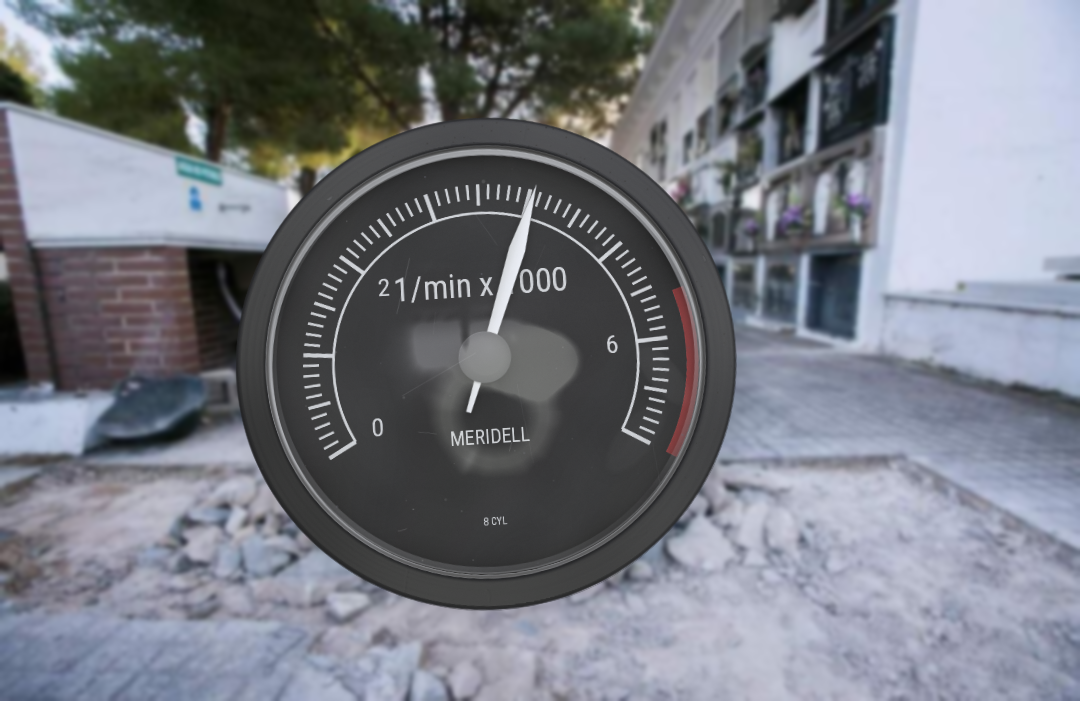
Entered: rpm 4050
